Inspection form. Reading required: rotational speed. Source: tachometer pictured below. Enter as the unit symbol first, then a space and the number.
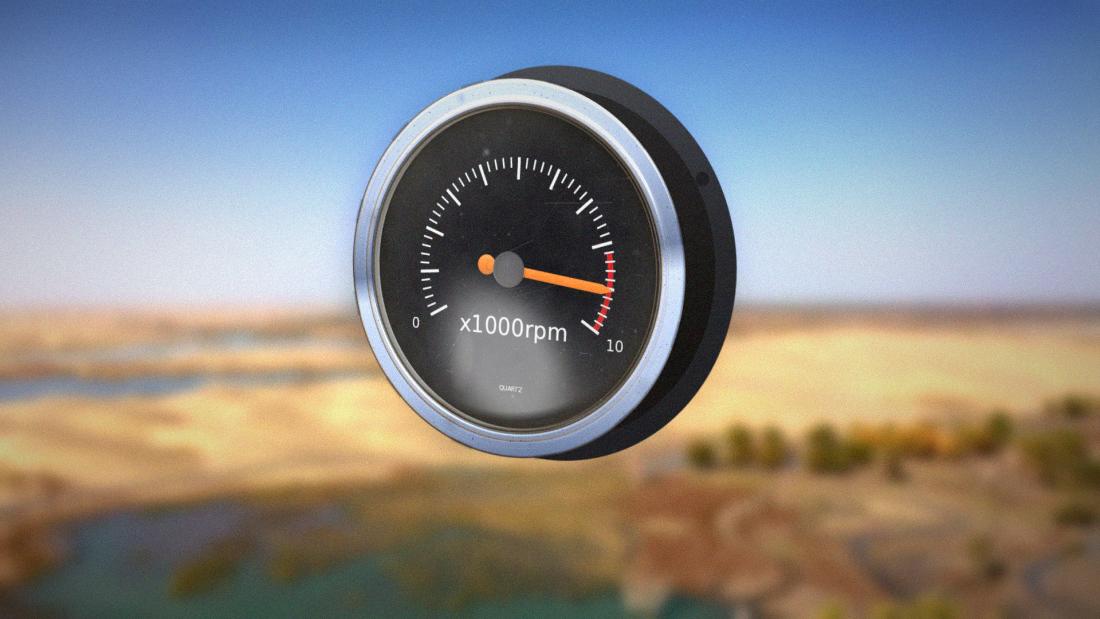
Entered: rpm 9000
